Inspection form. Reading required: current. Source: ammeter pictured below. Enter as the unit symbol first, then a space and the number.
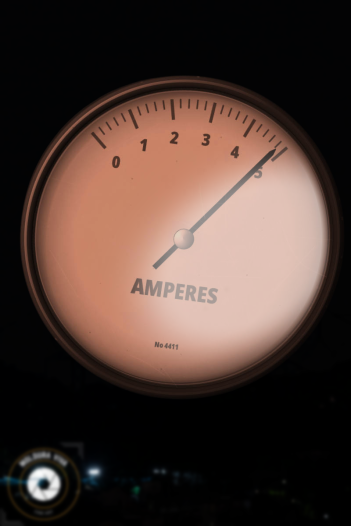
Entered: A 4.8
